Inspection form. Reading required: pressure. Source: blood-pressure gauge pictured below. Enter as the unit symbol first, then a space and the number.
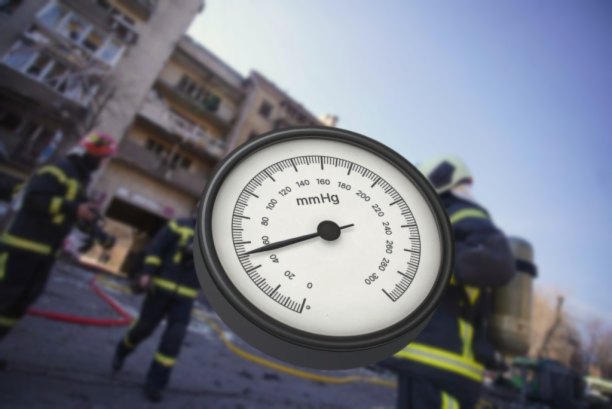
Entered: mmHg 50
